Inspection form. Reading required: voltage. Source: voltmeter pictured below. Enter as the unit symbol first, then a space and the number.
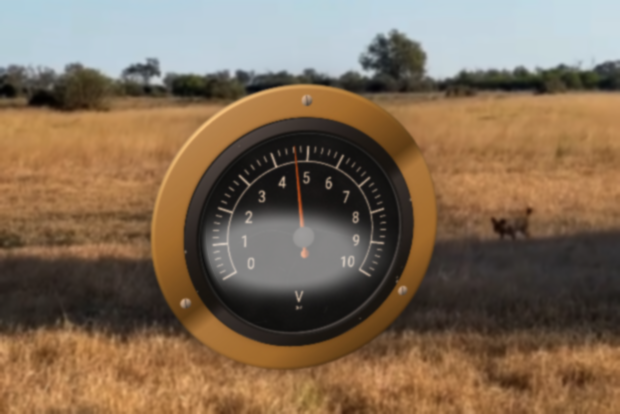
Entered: V 4.6
